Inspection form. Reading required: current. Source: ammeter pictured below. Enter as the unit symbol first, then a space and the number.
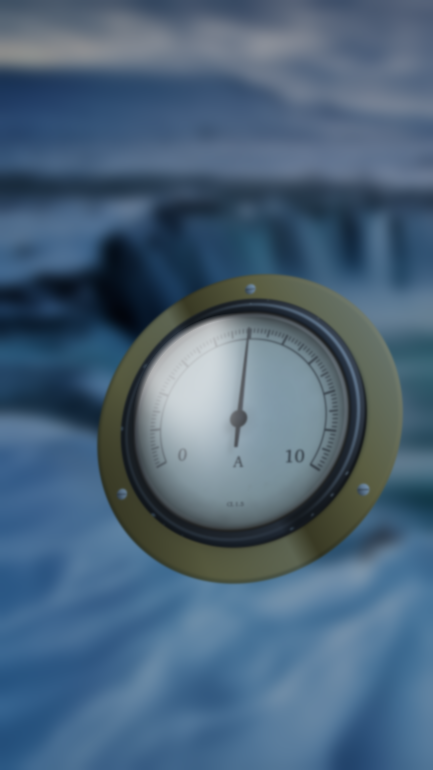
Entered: A 5
